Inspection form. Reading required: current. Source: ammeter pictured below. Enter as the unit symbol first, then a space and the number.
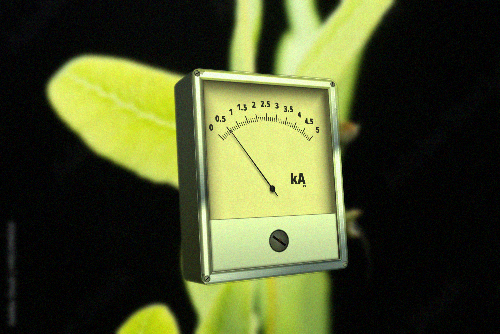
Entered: kA 0.5
